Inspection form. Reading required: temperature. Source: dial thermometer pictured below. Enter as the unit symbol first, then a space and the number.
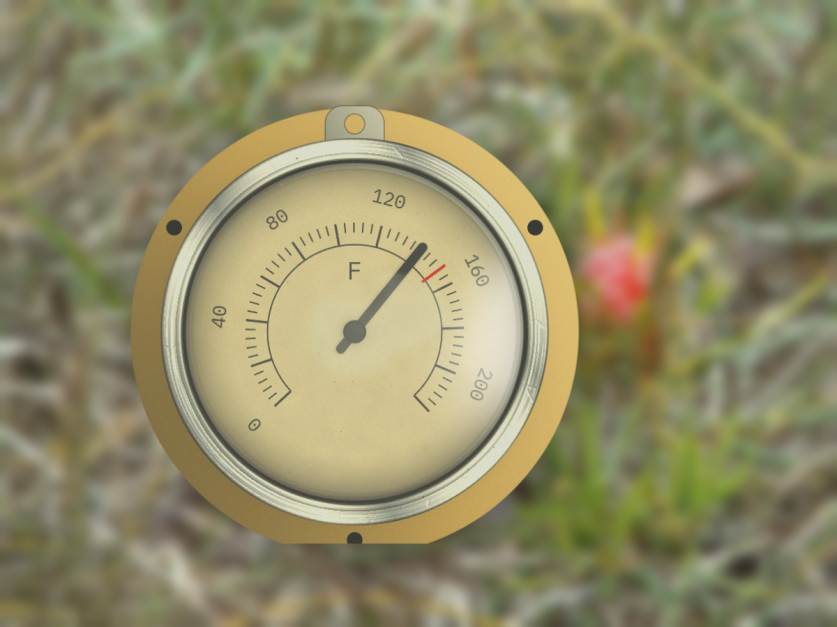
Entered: °F 140
